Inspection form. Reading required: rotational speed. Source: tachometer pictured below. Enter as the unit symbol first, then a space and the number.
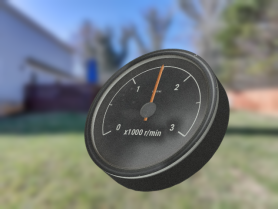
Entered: rpm 1500
